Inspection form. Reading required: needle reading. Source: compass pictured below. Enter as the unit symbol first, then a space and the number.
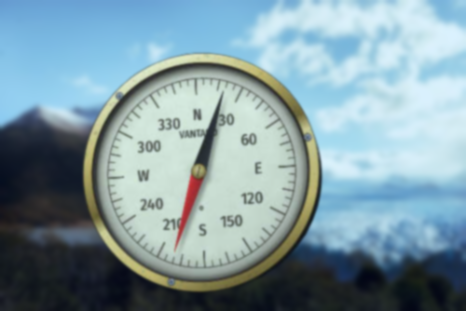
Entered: ° 200
